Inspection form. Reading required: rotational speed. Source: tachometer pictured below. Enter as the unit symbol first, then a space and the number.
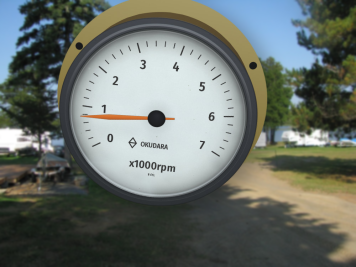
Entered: rpm 800
